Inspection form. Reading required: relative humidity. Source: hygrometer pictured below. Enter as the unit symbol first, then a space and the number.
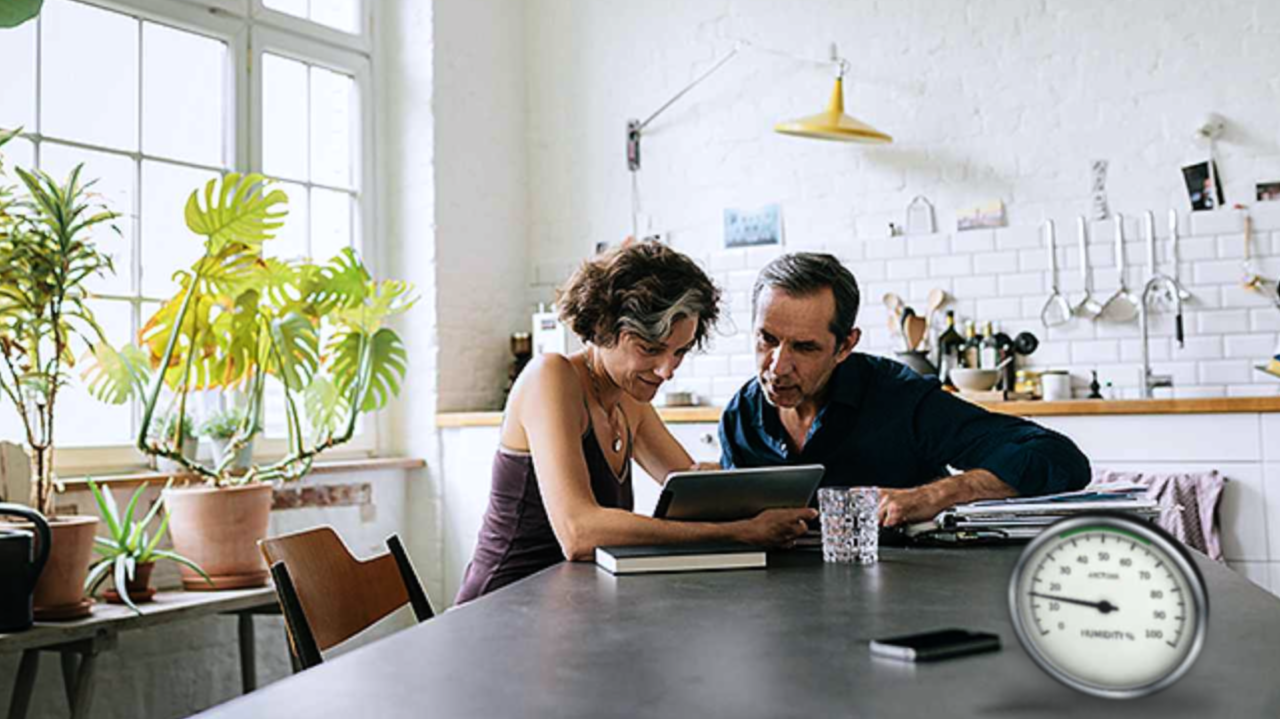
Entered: % 15
